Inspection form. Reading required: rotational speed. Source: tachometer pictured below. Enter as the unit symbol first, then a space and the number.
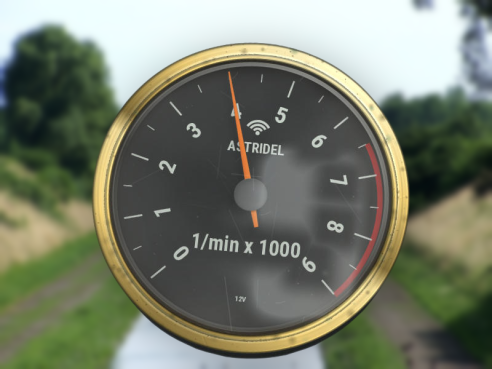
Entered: rpm 4000
